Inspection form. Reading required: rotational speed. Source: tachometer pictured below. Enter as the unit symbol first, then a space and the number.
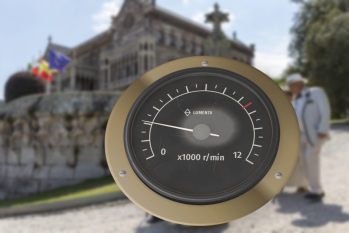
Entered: rpm 2000
